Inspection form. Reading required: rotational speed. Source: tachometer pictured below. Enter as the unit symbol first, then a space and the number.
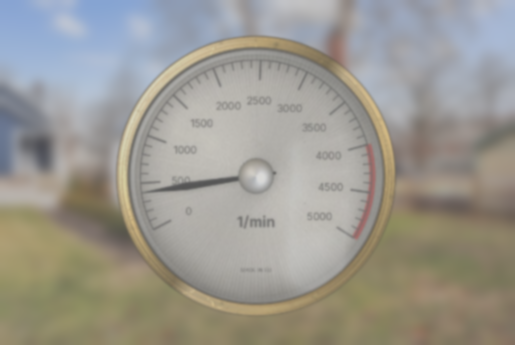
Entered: rpm 400
